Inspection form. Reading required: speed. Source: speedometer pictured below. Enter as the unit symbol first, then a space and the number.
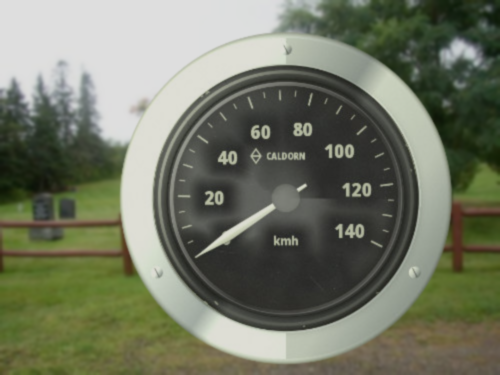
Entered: km/h 0
